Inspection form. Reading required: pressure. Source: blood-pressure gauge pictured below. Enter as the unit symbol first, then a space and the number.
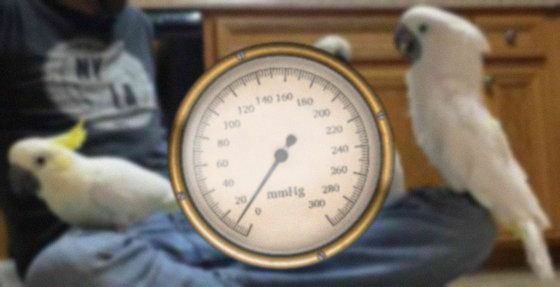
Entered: mmHg 10
